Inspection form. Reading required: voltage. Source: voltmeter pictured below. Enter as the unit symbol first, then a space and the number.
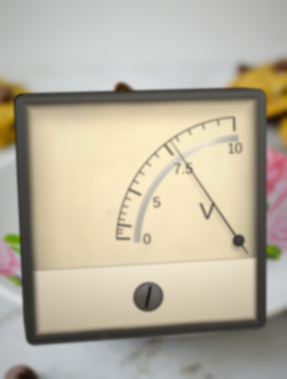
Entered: V 7.75
